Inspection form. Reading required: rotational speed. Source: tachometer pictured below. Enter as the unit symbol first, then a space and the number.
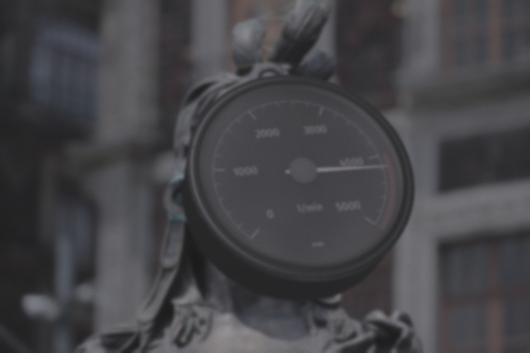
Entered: rpm 4200
